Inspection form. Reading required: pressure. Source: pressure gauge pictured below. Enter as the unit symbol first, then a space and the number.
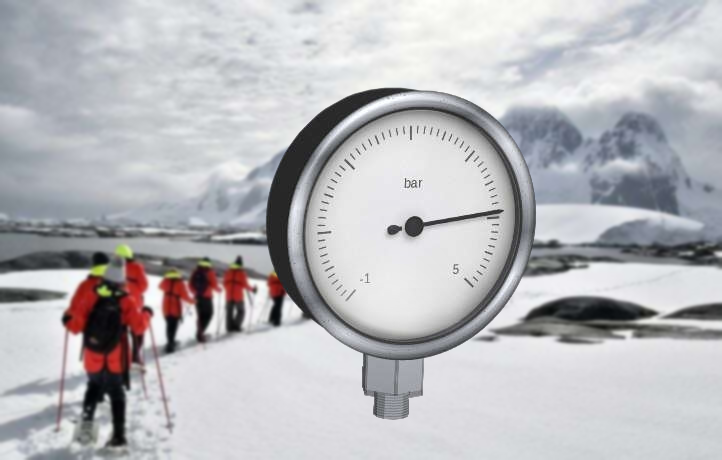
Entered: bar 3.9
